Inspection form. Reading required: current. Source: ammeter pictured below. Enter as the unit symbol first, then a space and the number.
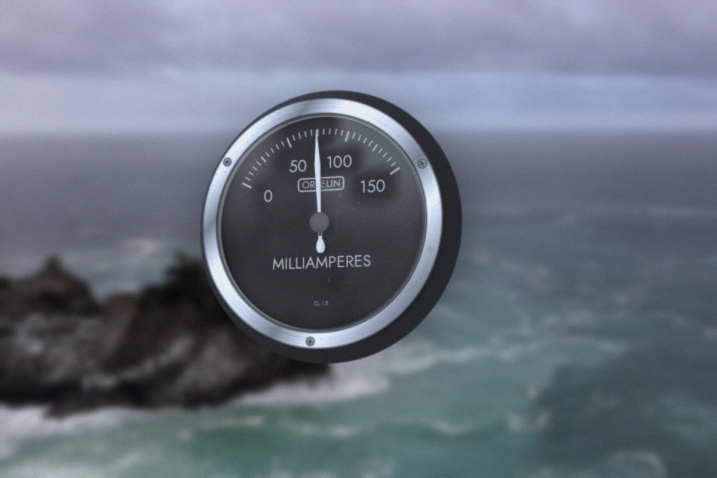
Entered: mA 75
